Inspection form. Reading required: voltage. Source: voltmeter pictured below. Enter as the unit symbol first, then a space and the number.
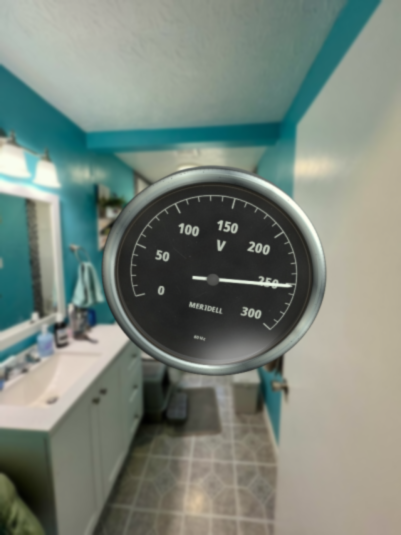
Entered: V 250
